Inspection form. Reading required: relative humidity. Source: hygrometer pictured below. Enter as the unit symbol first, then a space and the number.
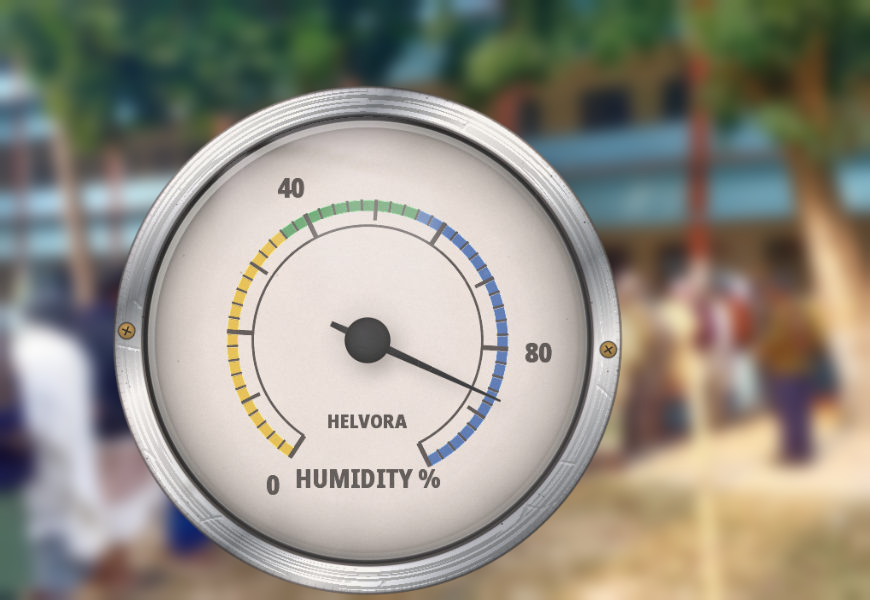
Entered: % 87
